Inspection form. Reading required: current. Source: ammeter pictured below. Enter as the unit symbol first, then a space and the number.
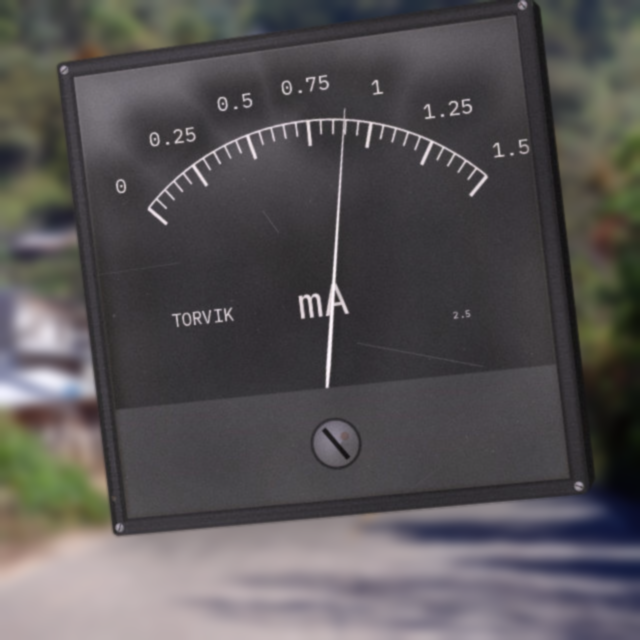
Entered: mA 0.9
